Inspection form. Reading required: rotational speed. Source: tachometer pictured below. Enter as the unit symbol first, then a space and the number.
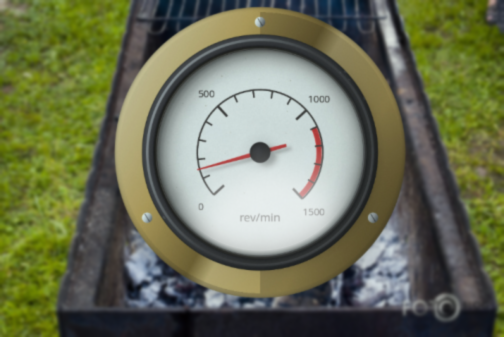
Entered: rpm 150
